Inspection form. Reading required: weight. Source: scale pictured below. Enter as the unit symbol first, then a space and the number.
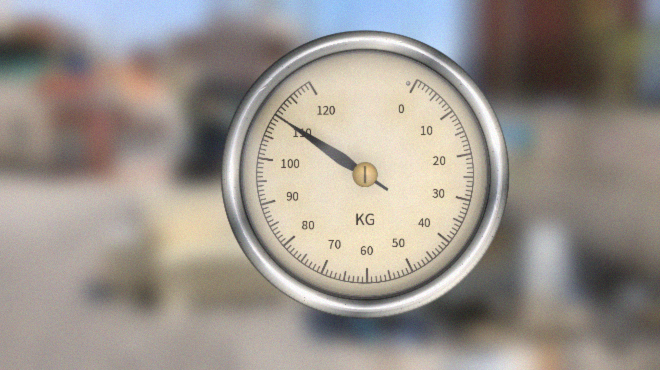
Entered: kg 110
